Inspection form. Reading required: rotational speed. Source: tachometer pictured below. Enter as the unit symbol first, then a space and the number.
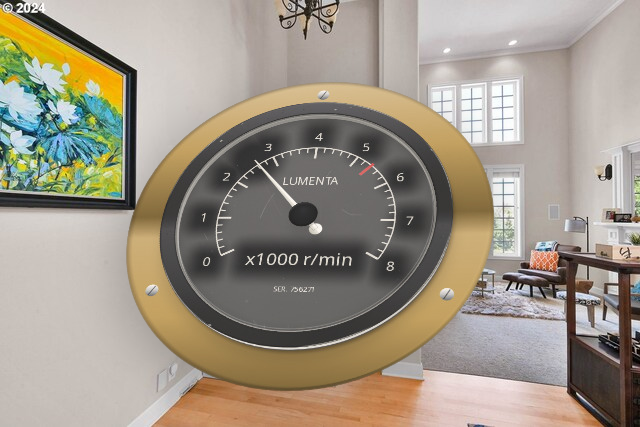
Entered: rpm 2600
